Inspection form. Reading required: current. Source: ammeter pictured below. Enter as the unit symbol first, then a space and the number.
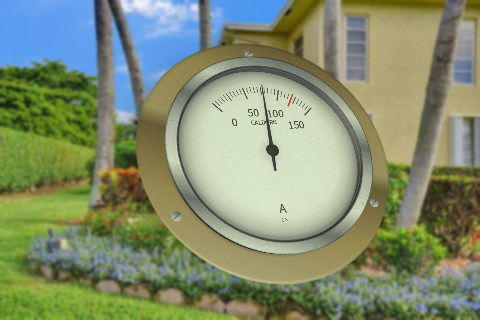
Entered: A 75
